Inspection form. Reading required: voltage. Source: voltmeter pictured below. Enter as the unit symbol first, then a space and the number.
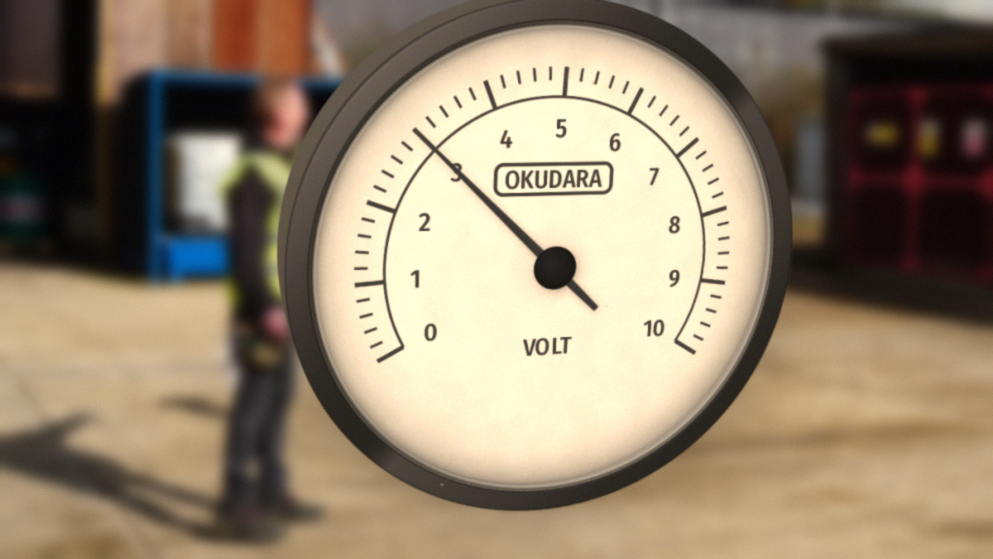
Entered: V 3
